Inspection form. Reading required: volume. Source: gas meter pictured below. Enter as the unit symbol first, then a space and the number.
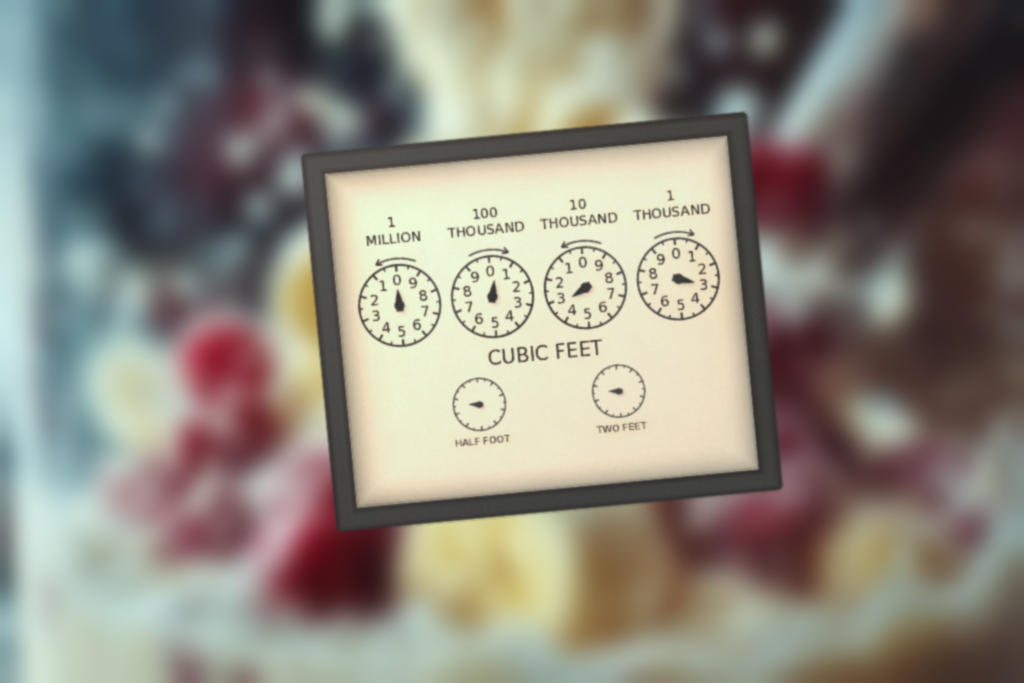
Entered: ft³ 3300
